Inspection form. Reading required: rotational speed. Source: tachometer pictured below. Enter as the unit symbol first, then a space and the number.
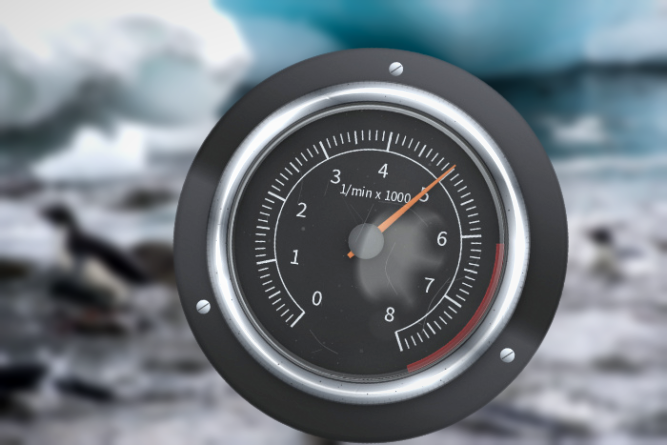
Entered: rpm 5000
